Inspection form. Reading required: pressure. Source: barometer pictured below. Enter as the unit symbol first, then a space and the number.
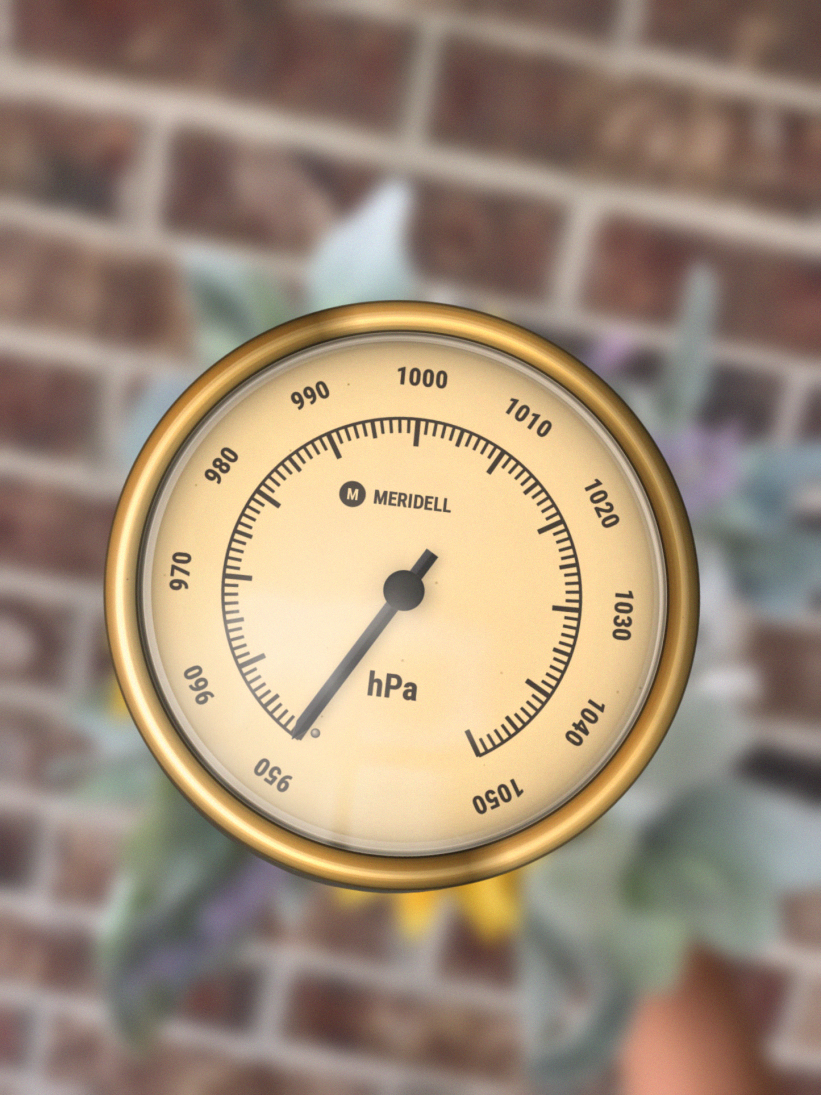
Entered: hPa 950.5
